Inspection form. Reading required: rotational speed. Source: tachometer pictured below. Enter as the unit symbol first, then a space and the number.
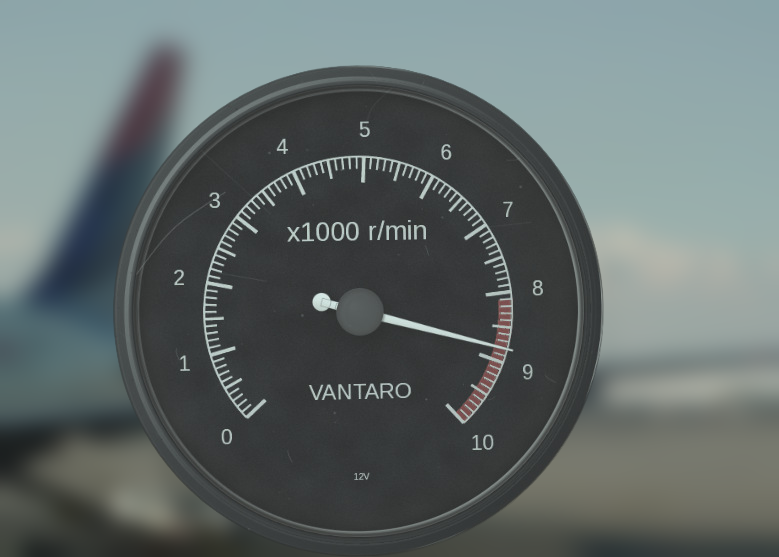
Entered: rpm 8800
